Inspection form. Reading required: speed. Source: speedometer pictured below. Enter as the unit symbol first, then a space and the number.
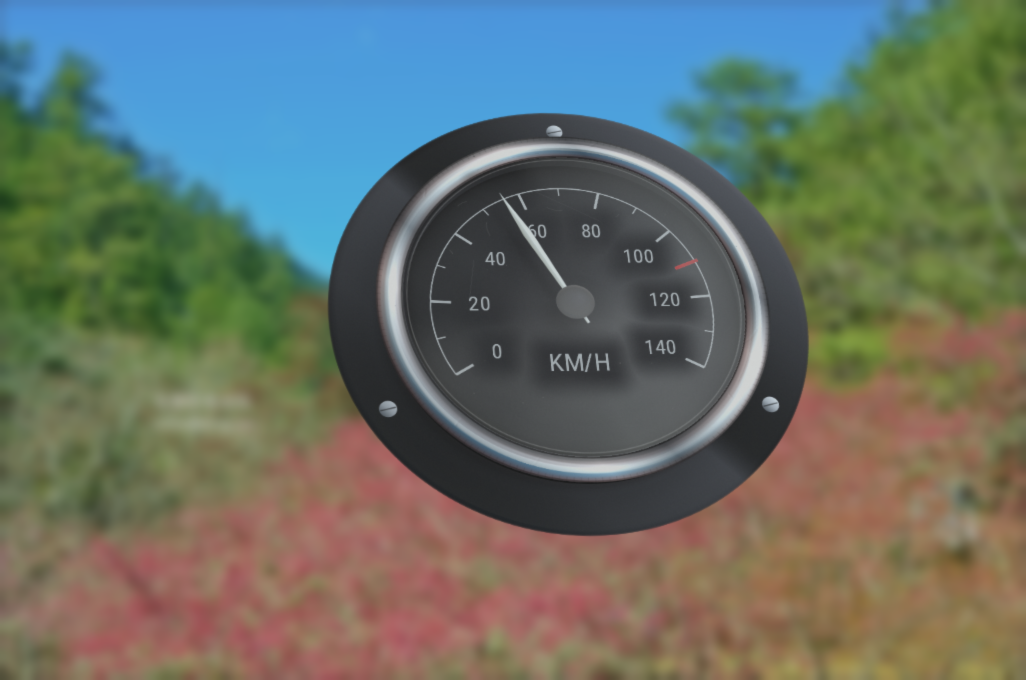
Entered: km/h 55
